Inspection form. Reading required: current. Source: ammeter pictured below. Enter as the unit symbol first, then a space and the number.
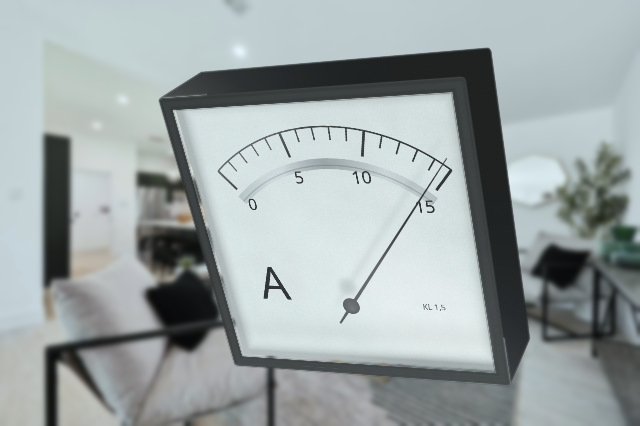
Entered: A 14.5
